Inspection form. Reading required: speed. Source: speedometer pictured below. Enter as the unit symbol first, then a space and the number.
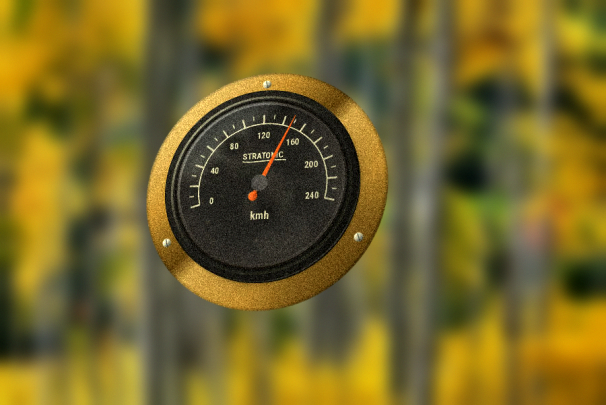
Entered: km/h 150
